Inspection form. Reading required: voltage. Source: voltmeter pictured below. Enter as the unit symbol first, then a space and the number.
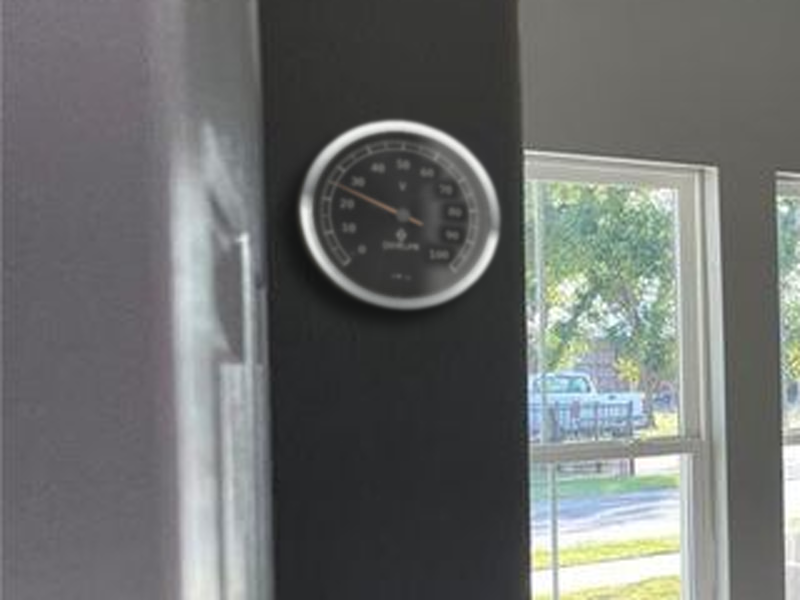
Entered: V 25
